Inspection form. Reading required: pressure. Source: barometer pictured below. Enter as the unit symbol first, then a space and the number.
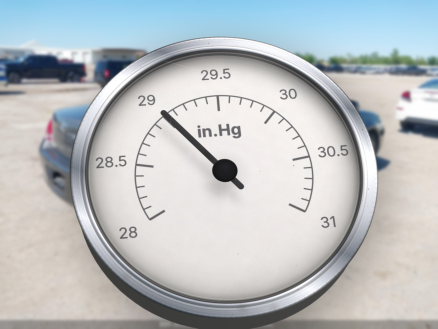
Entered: inHg 29
